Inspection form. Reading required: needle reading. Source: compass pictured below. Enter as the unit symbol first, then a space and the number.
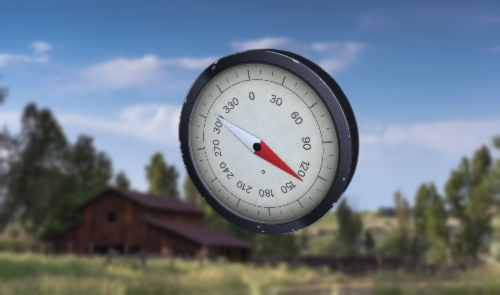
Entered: ° 130
